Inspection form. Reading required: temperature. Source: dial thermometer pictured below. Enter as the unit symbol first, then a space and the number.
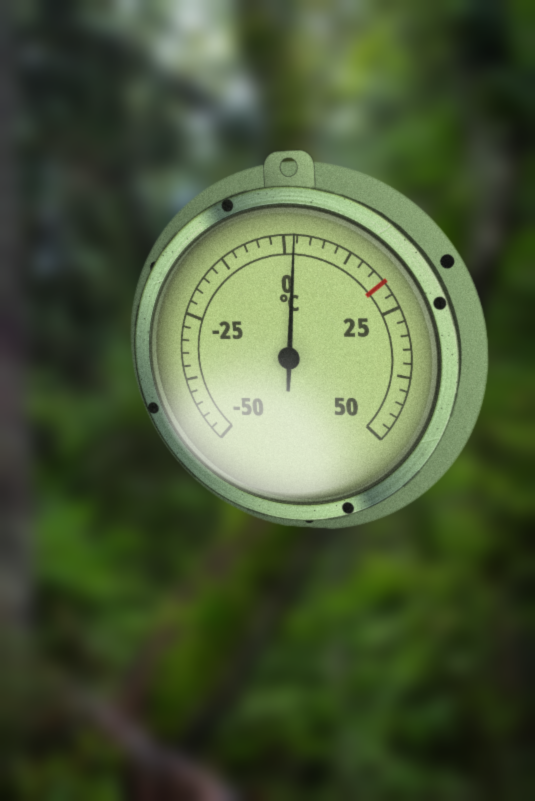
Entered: °C 2.5
